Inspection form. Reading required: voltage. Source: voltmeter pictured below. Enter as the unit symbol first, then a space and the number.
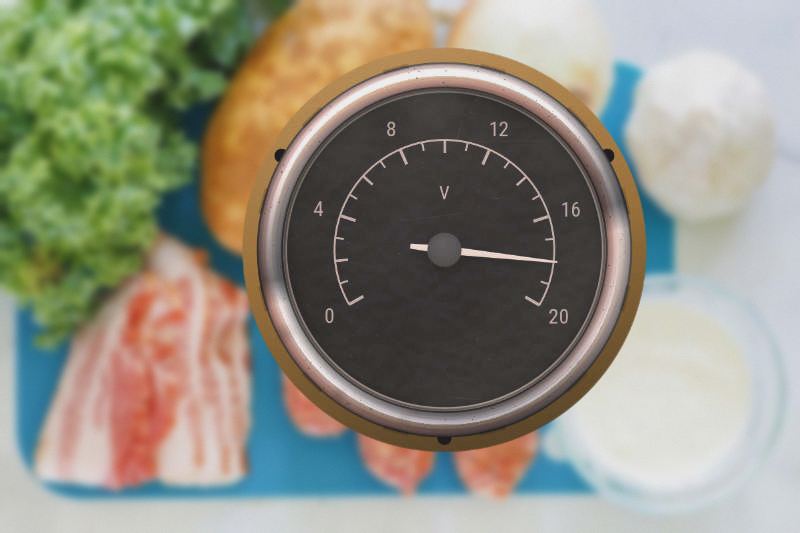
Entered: V 18
